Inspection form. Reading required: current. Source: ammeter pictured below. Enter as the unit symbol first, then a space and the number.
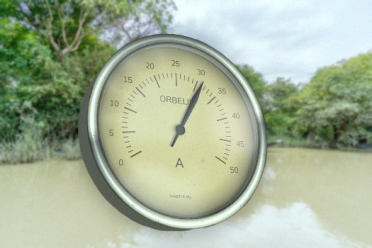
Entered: A 31
